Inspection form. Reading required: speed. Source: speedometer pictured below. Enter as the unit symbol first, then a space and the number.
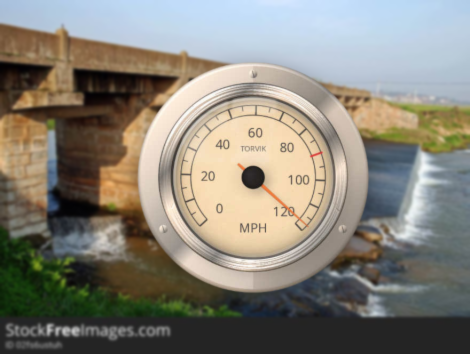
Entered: mph 117.5
